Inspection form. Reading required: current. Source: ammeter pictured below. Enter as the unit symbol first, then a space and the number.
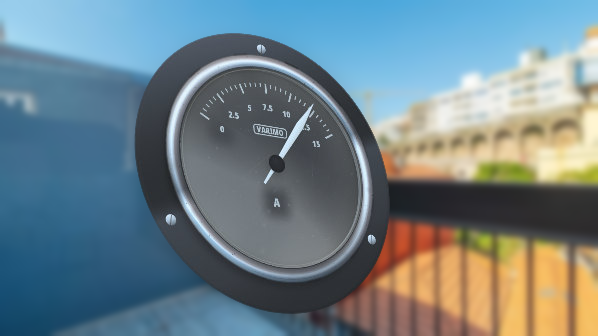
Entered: A 12
